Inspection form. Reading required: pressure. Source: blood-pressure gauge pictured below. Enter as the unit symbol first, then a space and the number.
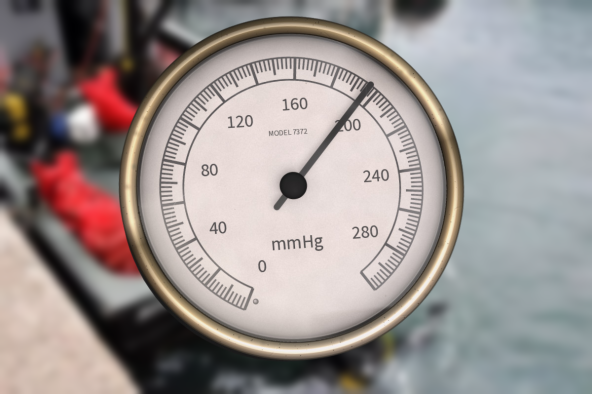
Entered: mmHg 196
